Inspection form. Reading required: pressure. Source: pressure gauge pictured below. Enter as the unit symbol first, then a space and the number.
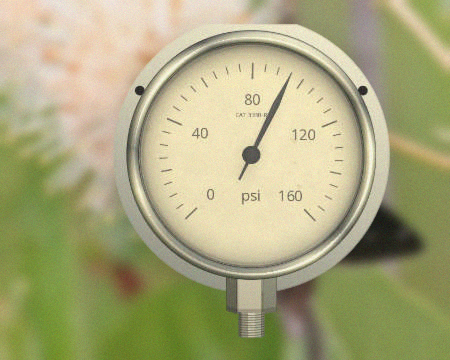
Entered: psi 95
